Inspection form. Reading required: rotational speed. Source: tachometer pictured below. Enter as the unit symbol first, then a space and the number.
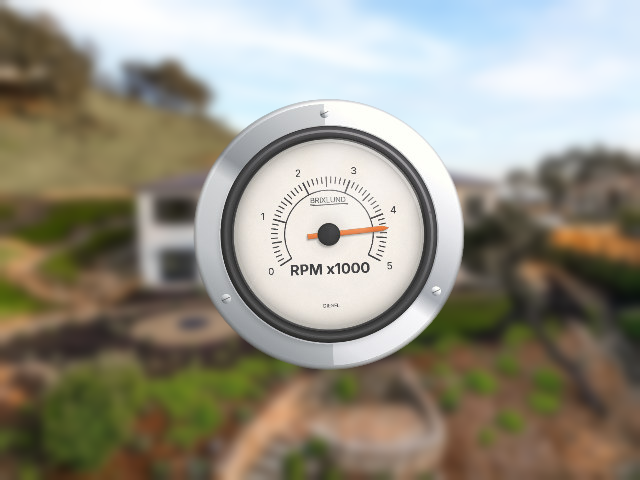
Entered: rpm 4300
